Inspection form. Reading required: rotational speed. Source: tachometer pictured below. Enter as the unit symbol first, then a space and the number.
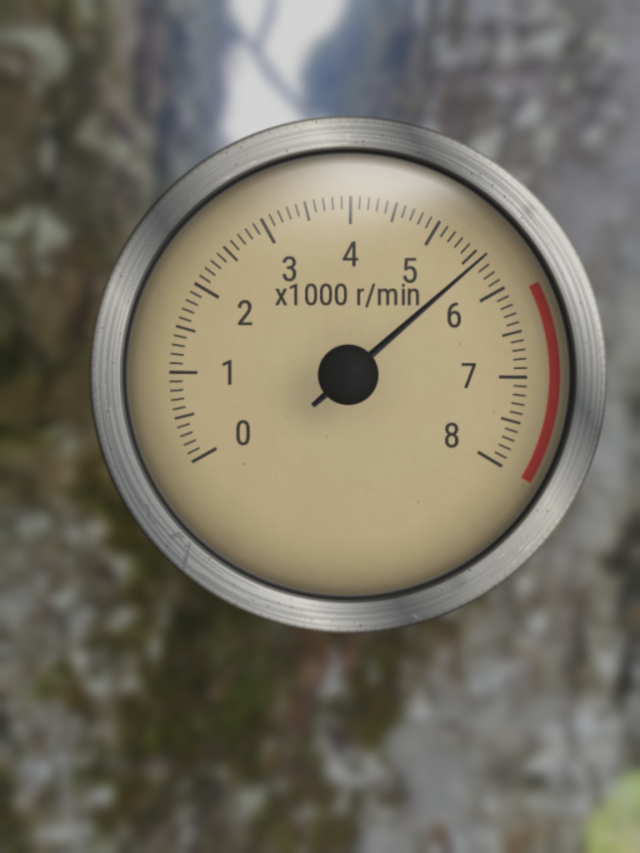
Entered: rpm 5600
